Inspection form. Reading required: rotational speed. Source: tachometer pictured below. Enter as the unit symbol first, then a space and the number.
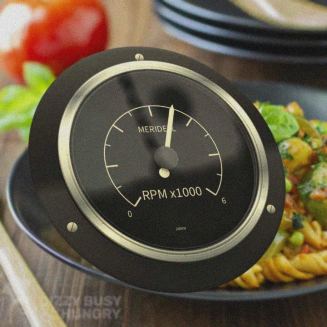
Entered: rpm 3500
